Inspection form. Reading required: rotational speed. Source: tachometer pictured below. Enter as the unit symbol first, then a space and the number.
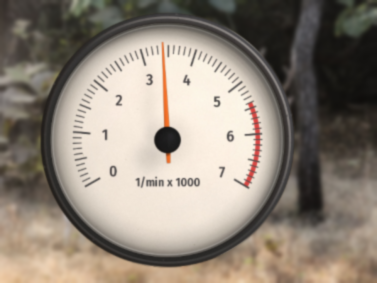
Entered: rpm 3400
